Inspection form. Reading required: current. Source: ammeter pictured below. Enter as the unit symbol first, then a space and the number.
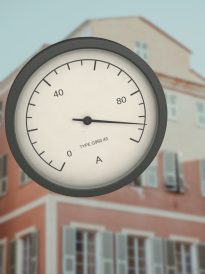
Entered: A 92.5
